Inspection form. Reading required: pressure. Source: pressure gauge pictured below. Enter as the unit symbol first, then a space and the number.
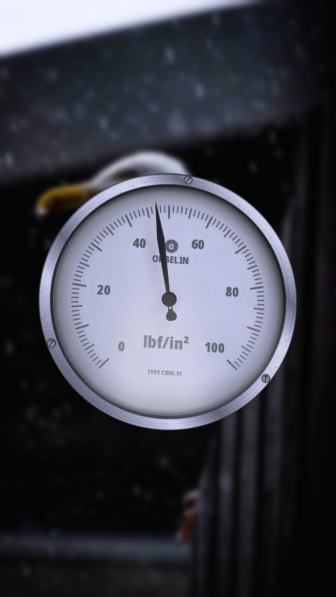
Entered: psi 47
